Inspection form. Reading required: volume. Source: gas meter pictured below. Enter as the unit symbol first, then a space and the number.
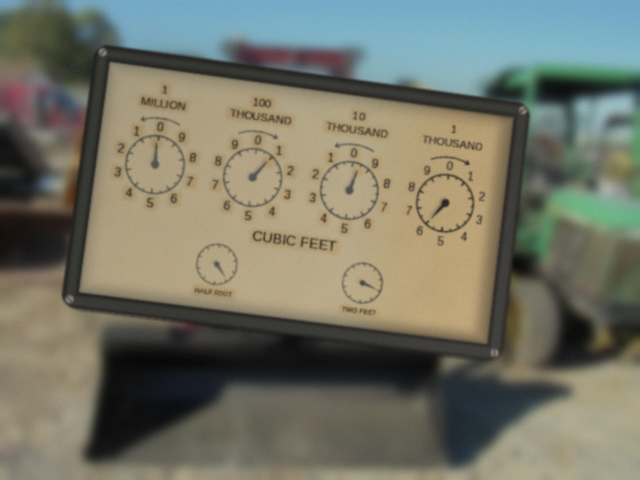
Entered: ft³ 9600
